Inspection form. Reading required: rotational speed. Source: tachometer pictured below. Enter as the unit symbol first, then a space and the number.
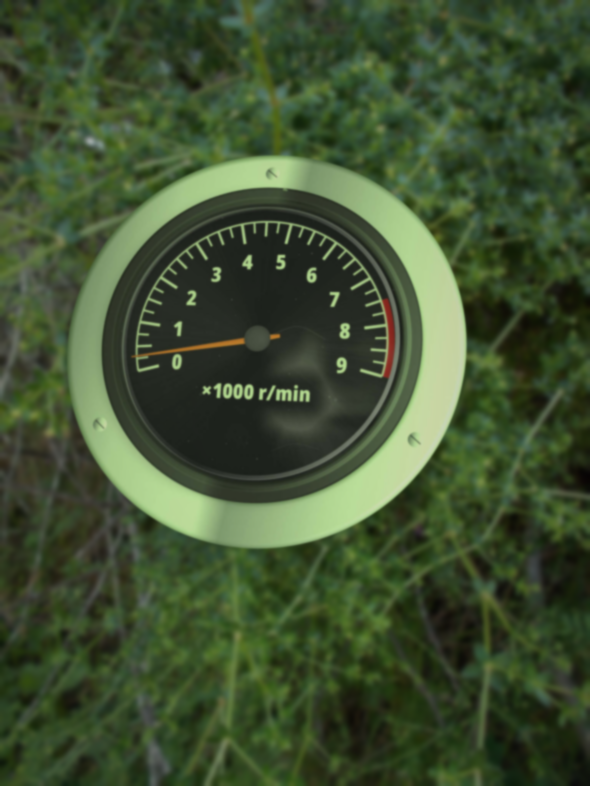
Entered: rpm 250
